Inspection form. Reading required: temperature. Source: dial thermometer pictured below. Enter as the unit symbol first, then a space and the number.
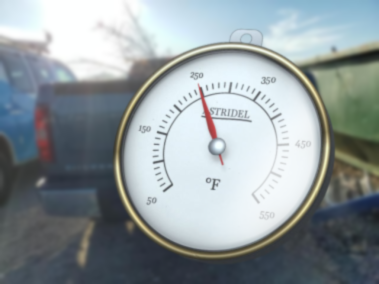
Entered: °F 250
